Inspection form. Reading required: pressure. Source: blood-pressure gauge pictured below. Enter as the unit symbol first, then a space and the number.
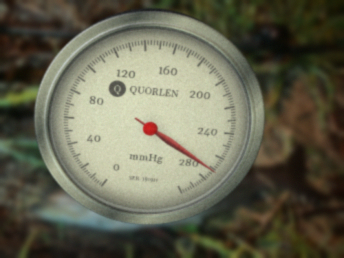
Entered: mmHg 270
